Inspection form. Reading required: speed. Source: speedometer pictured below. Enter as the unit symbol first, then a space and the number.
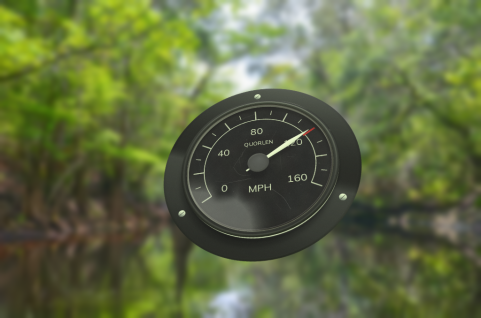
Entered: mph 120
